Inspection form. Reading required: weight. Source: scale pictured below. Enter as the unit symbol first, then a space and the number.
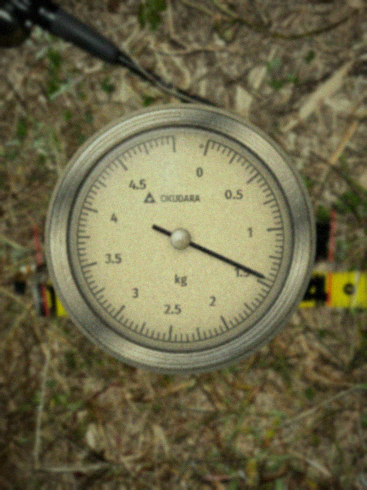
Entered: kg 1.45
